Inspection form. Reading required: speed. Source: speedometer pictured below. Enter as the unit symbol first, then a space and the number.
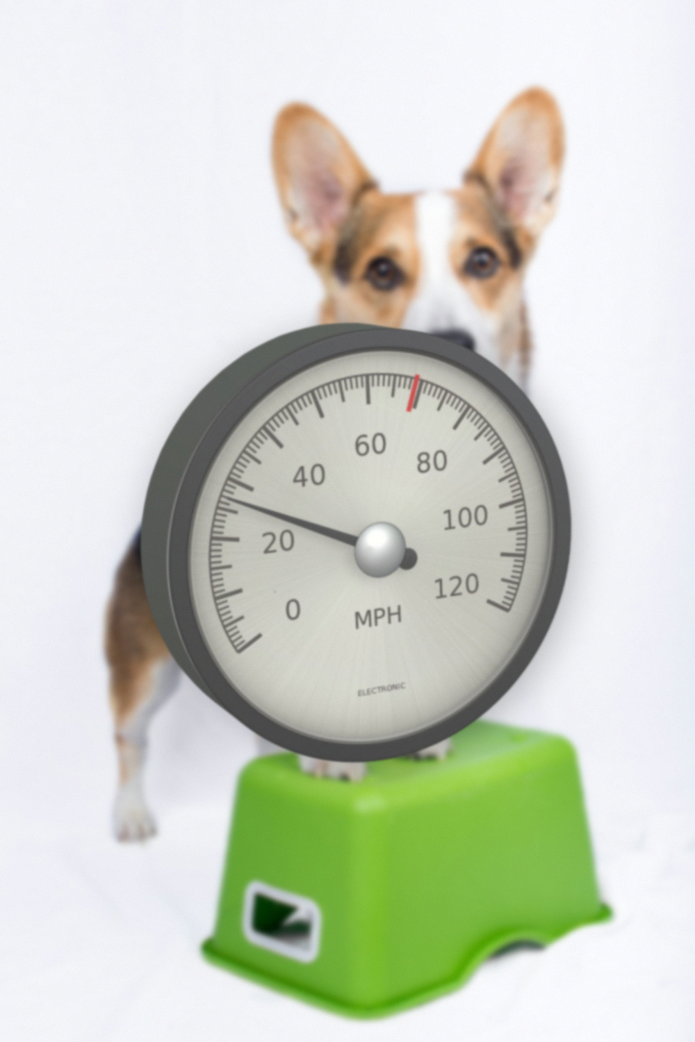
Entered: mph 27
